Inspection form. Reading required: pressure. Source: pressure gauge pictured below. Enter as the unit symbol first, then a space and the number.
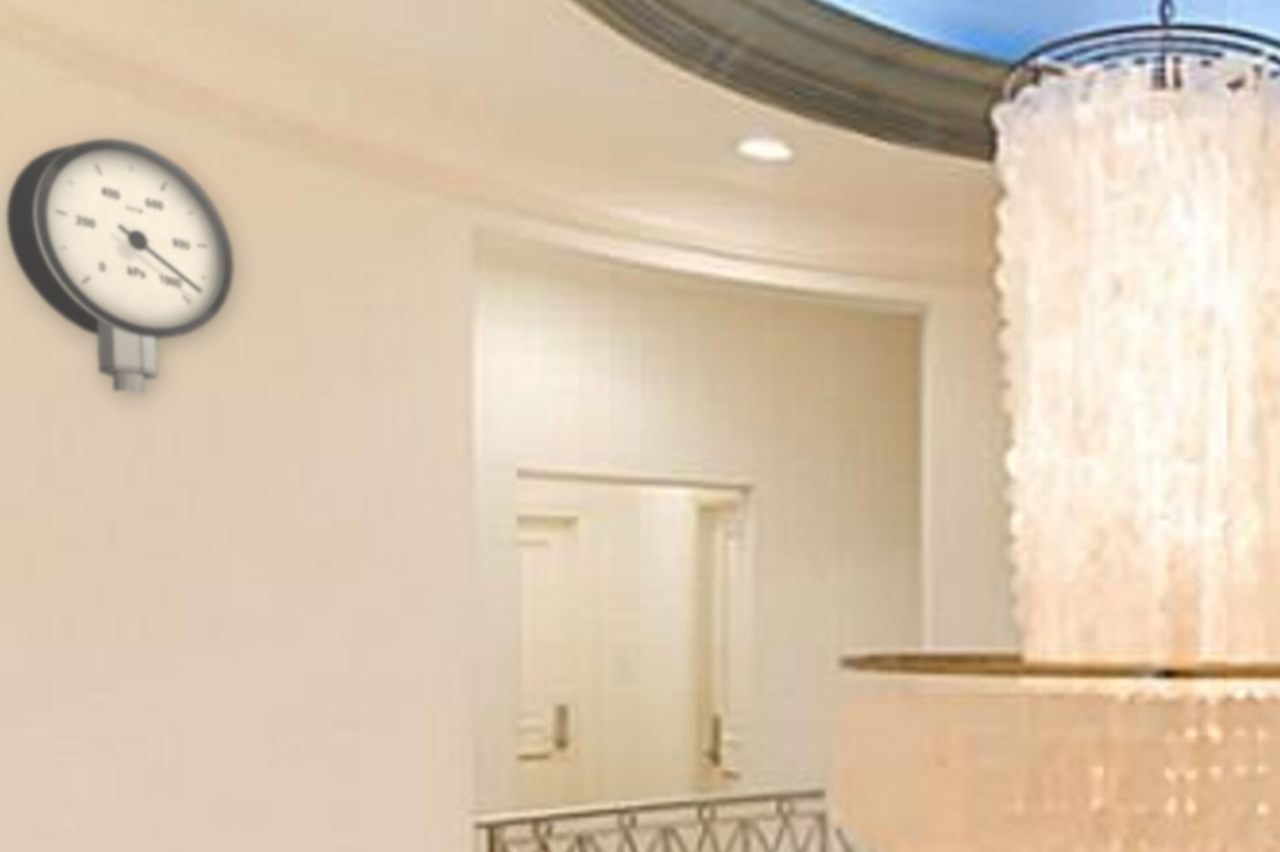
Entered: kPa 950
